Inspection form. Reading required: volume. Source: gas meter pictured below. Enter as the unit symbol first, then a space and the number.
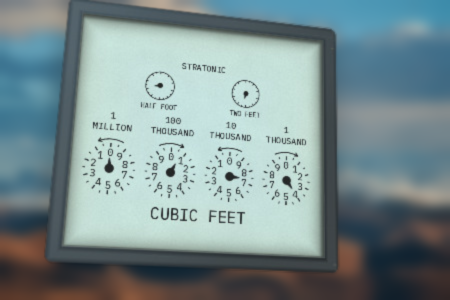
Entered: ft³ 7400
